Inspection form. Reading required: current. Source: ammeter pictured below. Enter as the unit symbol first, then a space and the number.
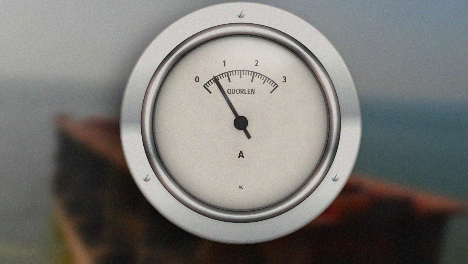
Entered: A 0.5
